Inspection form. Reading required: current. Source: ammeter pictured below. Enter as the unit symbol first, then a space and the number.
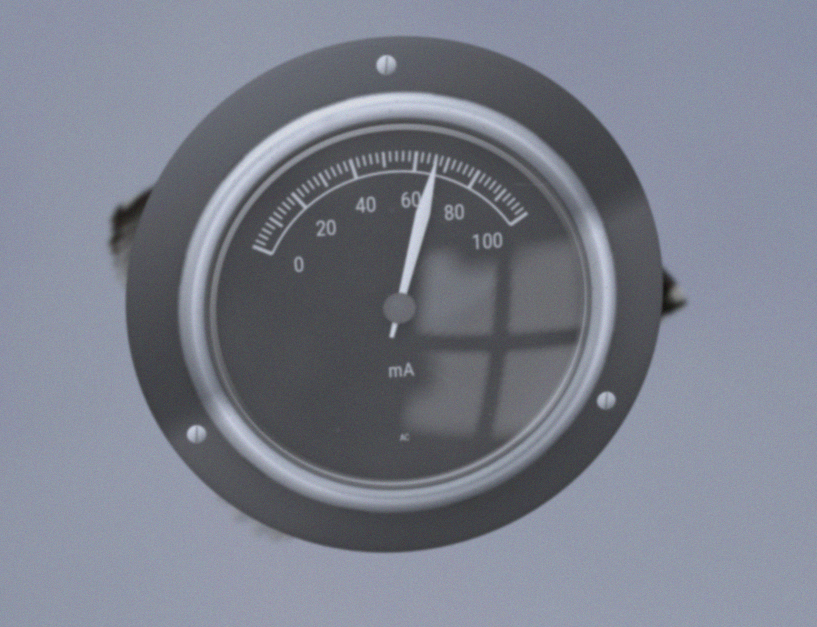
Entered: mA 66
